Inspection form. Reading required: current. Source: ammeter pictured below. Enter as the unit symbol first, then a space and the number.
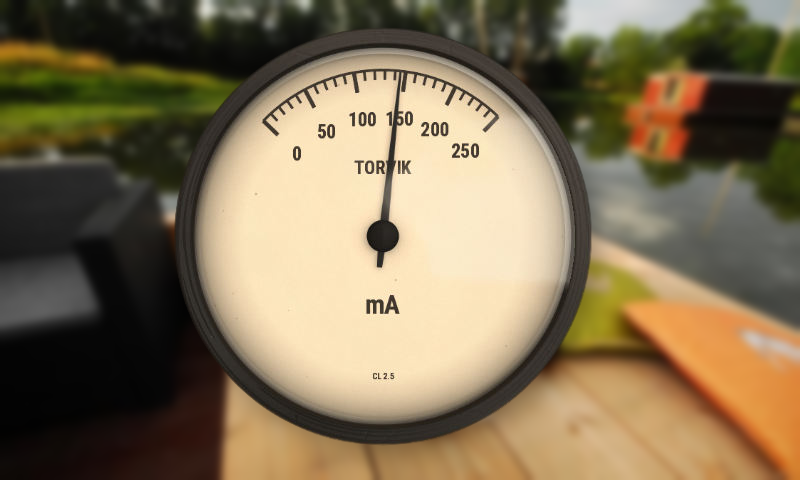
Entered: mA 145
